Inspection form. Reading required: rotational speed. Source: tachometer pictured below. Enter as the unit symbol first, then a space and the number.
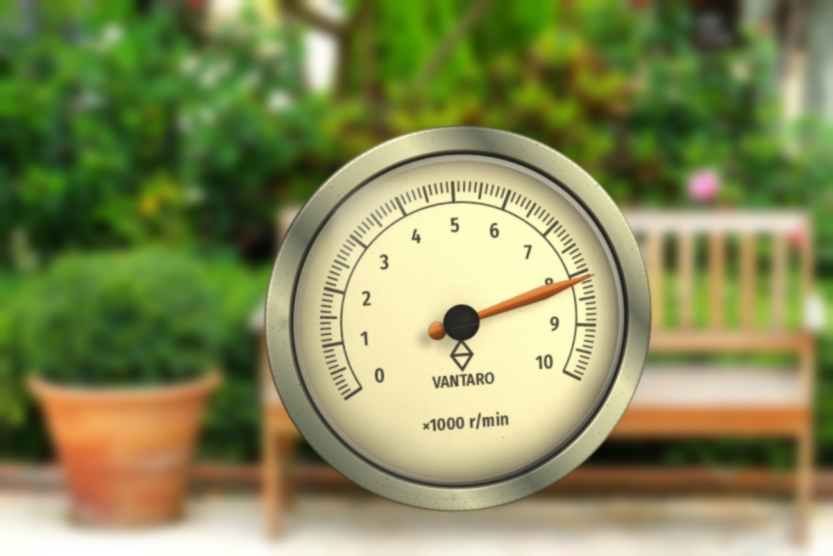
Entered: rpm 8100
